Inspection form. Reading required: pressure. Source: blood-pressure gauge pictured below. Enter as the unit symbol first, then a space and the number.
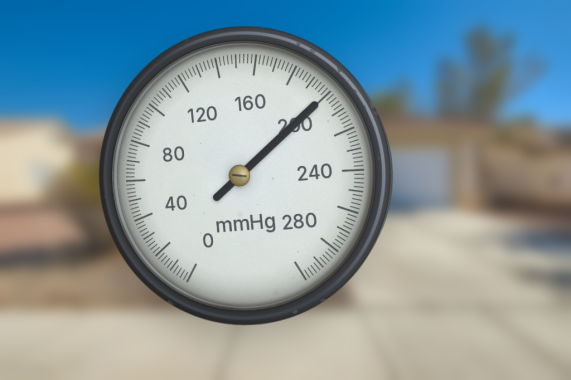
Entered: mmHg 200
